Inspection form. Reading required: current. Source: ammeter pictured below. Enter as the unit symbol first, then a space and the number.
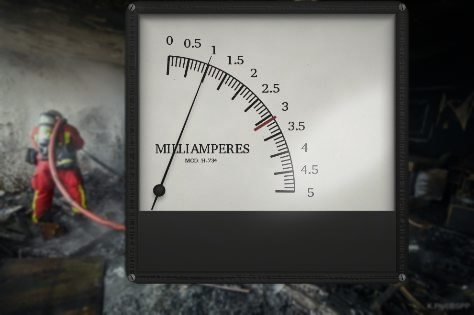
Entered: mA 1
